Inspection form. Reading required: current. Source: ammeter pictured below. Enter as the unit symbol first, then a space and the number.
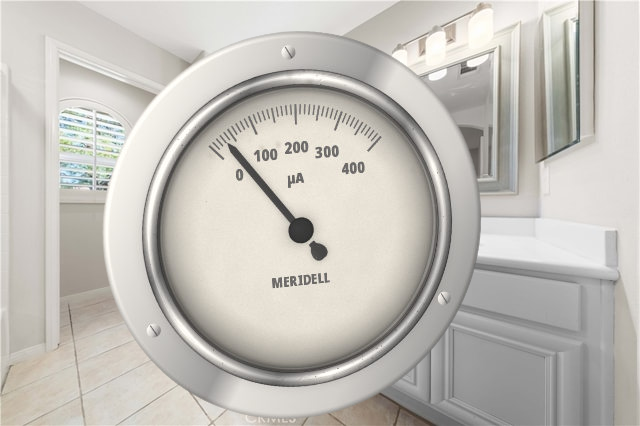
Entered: µA 30
